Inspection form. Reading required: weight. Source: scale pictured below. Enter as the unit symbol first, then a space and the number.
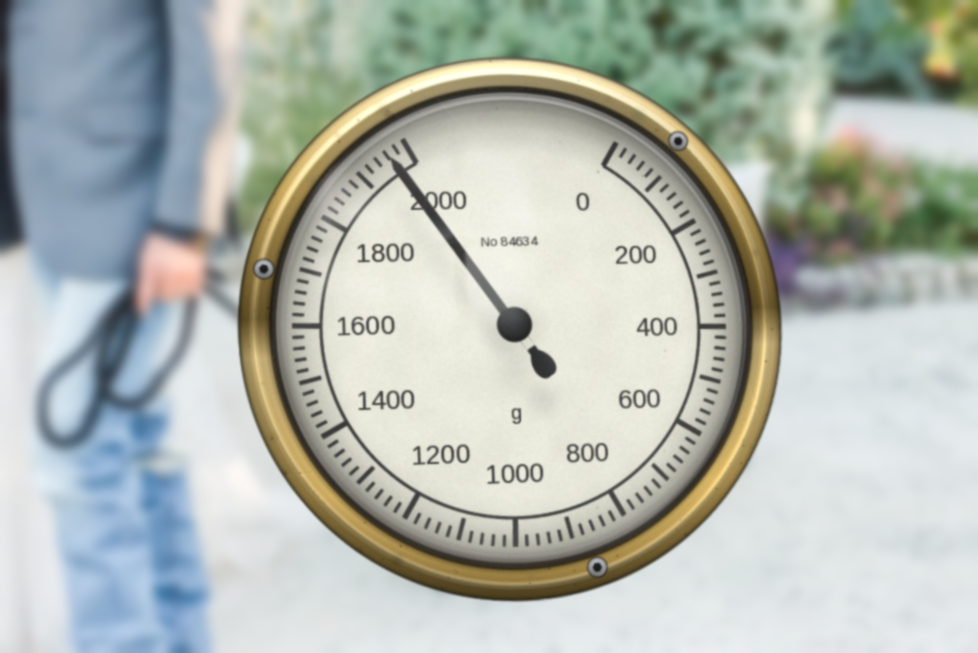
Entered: g 1960
